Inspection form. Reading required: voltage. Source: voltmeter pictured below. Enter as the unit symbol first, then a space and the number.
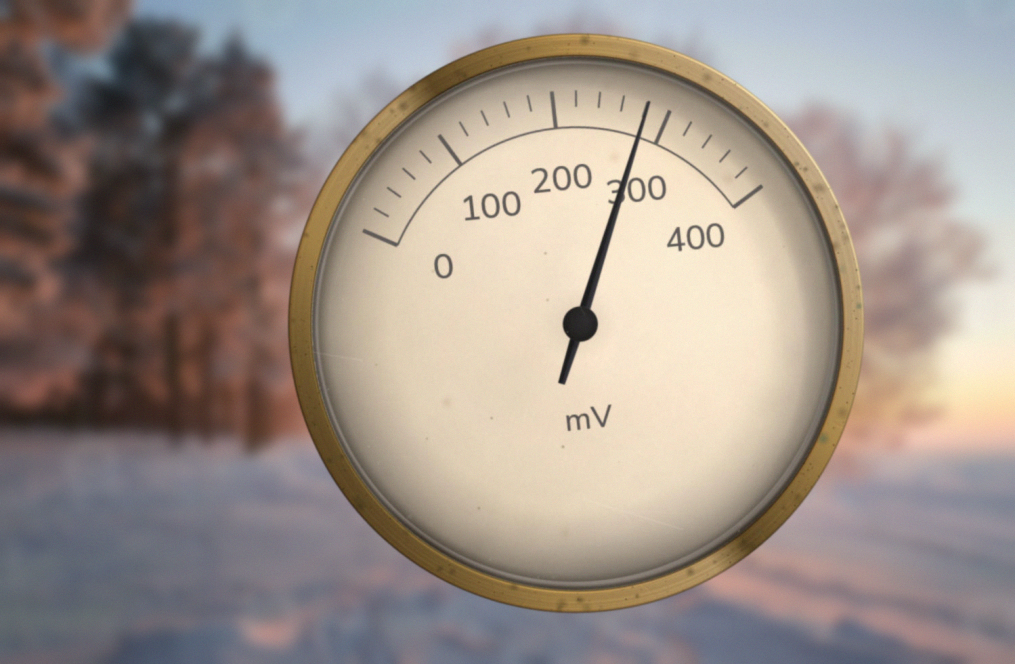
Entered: mV 280
